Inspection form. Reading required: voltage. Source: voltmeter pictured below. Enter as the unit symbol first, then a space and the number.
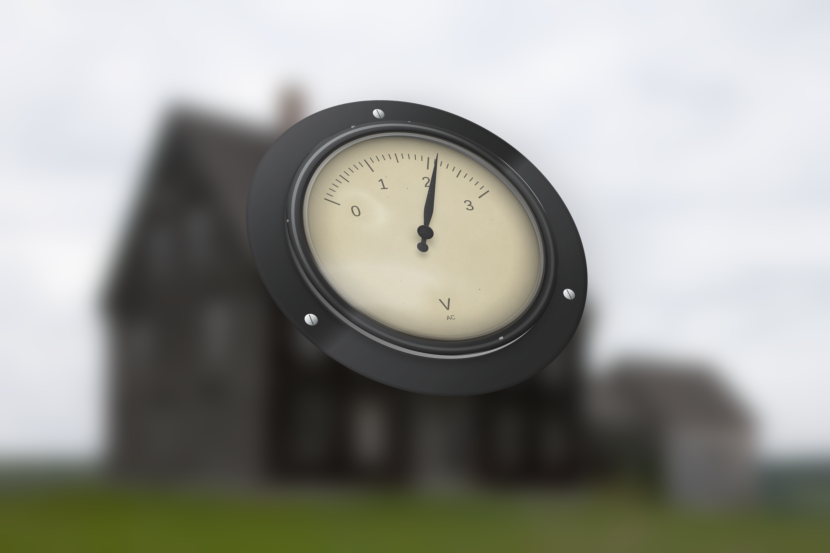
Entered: V 2.1
